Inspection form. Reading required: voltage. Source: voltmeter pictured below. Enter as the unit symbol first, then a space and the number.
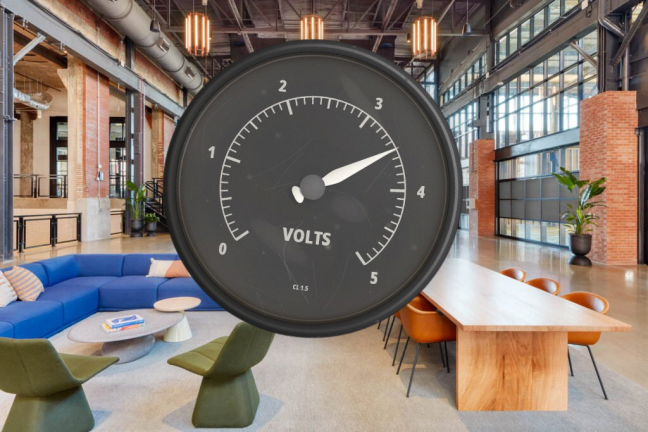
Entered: V 3.5
